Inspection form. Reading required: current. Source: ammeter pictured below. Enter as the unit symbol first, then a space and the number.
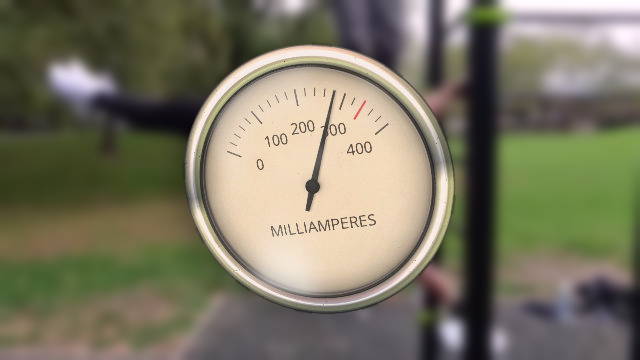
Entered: mA 280
